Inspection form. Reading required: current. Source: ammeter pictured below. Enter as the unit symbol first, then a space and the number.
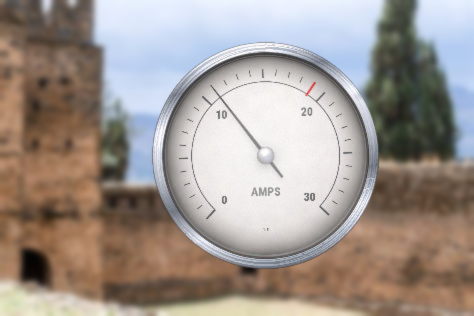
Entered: A 11
